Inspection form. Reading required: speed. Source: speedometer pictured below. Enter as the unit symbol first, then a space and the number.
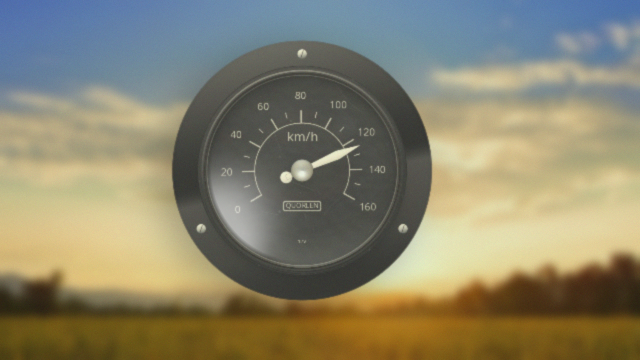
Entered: km/h 125
